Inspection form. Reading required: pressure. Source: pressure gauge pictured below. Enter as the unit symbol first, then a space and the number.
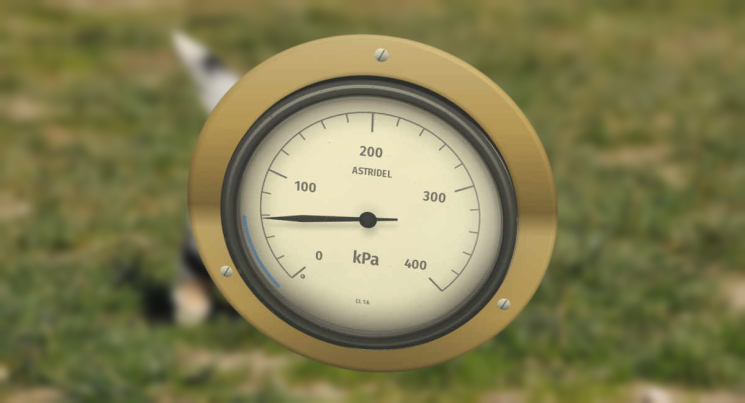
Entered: kPa 60
